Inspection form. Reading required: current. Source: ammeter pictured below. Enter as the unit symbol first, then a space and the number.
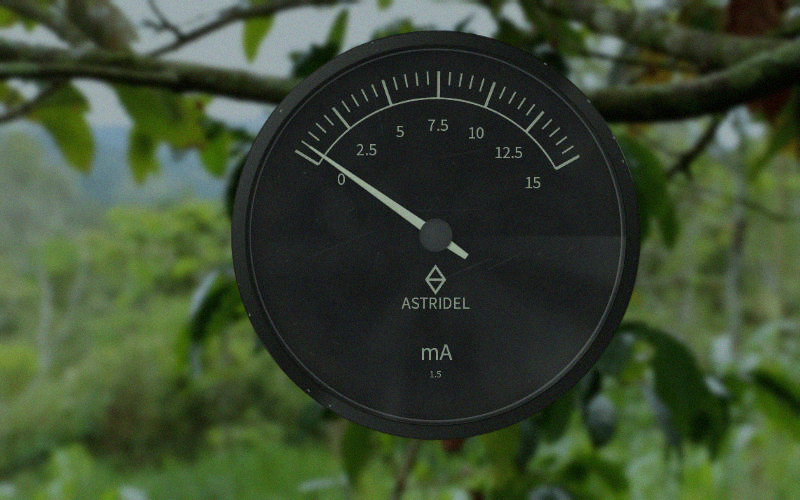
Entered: mA 0.5
